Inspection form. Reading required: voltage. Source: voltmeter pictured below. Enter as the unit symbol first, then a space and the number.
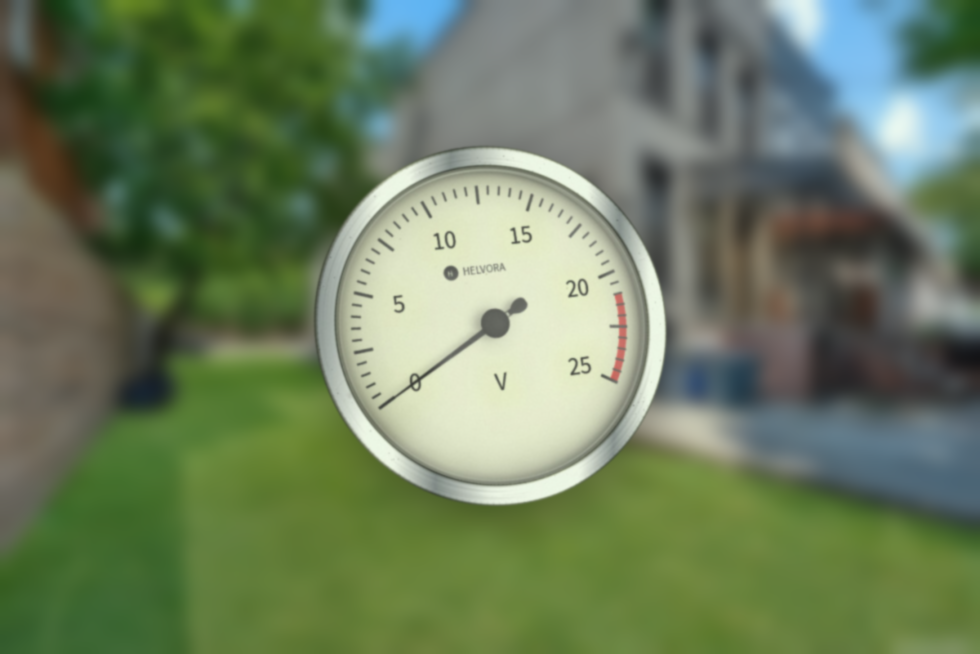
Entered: V 0
